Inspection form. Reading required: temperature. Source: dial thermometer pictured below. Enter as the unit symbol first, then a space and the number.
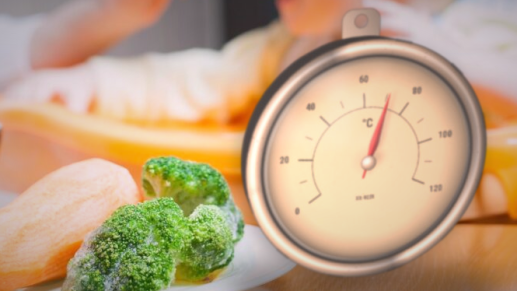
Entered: °C 70
